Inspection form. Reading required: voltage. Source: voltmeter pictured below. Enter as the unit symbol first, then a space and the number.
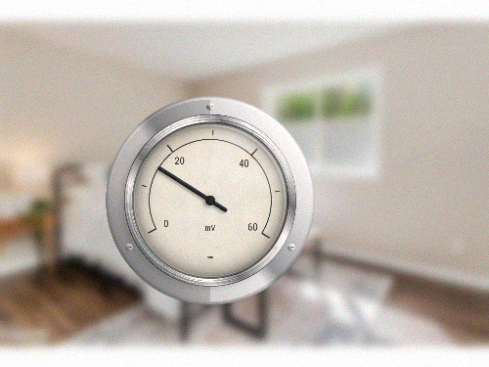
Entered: mV 15
